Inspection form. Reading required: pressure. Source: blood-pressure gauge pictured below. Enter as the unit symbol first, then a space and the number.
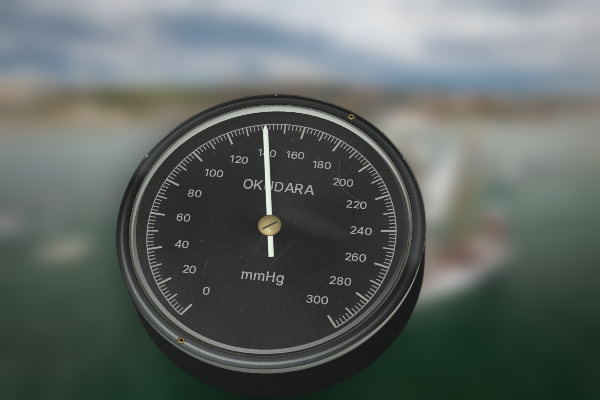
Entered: mmHg 140
